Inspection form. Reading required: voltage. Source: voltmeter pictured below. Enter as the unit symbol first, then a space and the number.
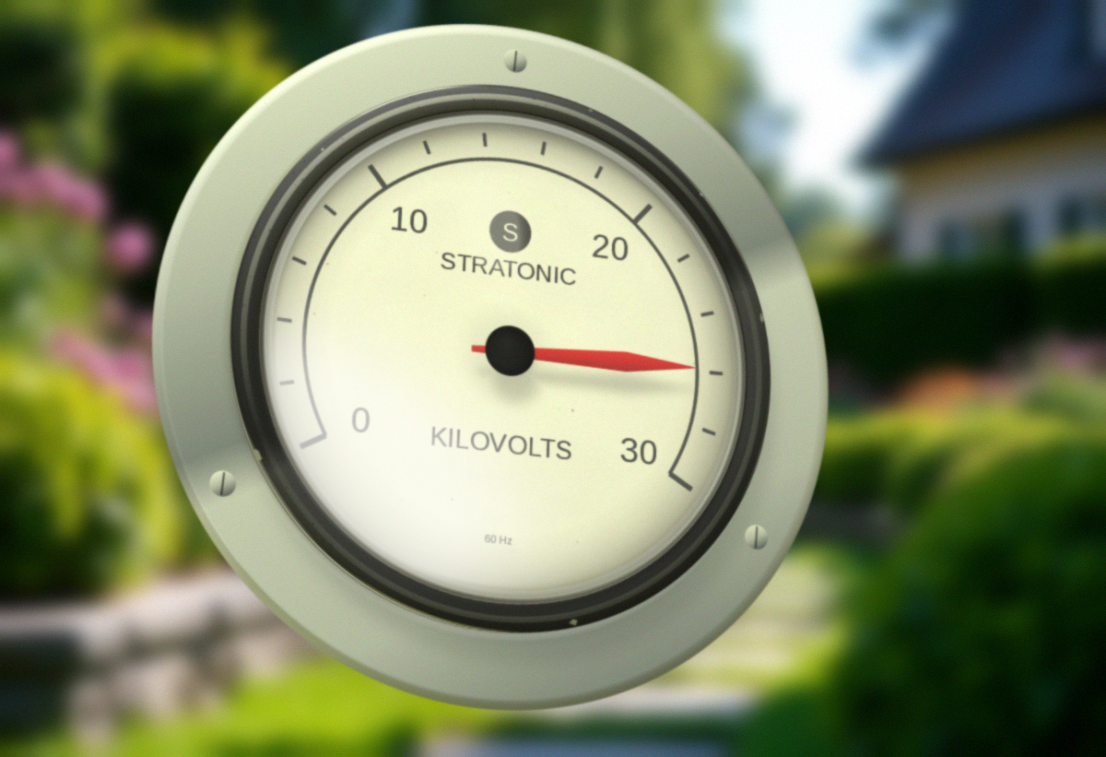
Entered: kV 26
